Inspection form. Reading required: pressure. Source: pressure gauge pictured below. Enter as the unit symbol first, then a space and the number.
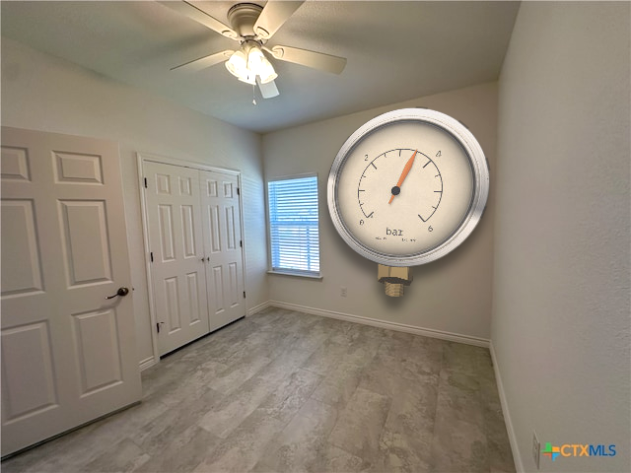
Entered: bar 3.5
